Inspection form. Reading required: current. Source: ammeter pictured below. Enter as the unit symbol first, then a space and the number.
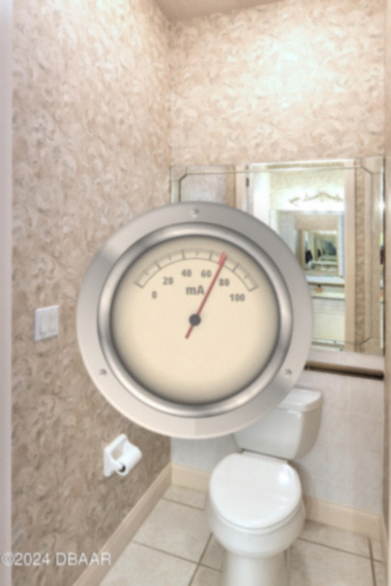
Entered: mA 70
